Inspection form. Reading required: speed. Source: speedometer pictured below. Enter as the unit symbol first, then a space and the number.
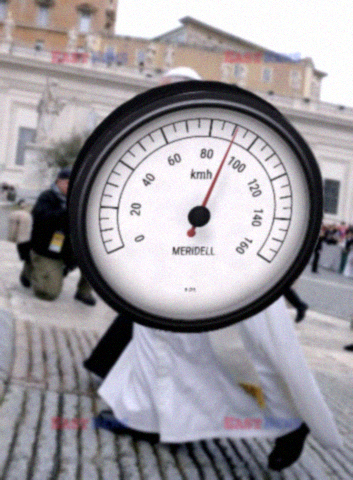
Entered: km/h 90
